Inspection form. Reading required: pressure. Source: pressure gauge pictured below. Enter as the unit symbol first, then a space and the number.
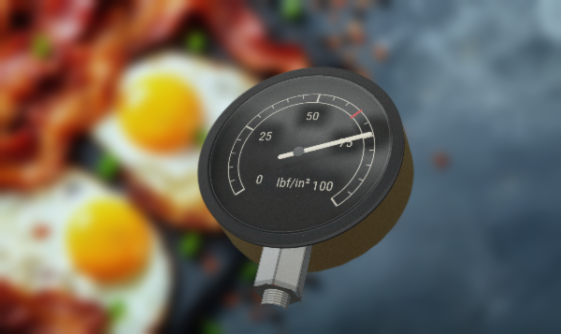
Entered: psi 75
